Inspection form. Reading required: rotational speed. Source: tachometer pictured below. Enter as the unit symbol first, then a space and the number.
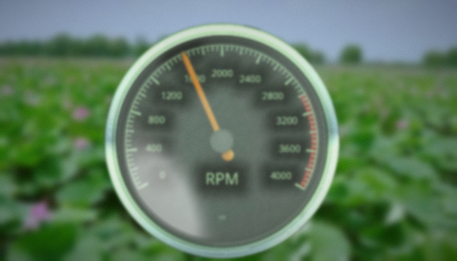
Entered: rpm 1600
